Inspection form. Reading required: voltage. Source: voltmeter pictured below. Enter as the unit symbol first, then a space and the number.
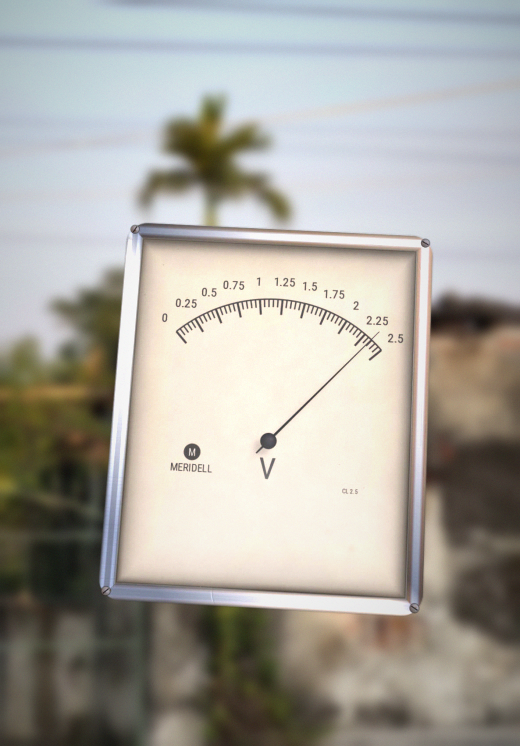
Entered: V 2.35
